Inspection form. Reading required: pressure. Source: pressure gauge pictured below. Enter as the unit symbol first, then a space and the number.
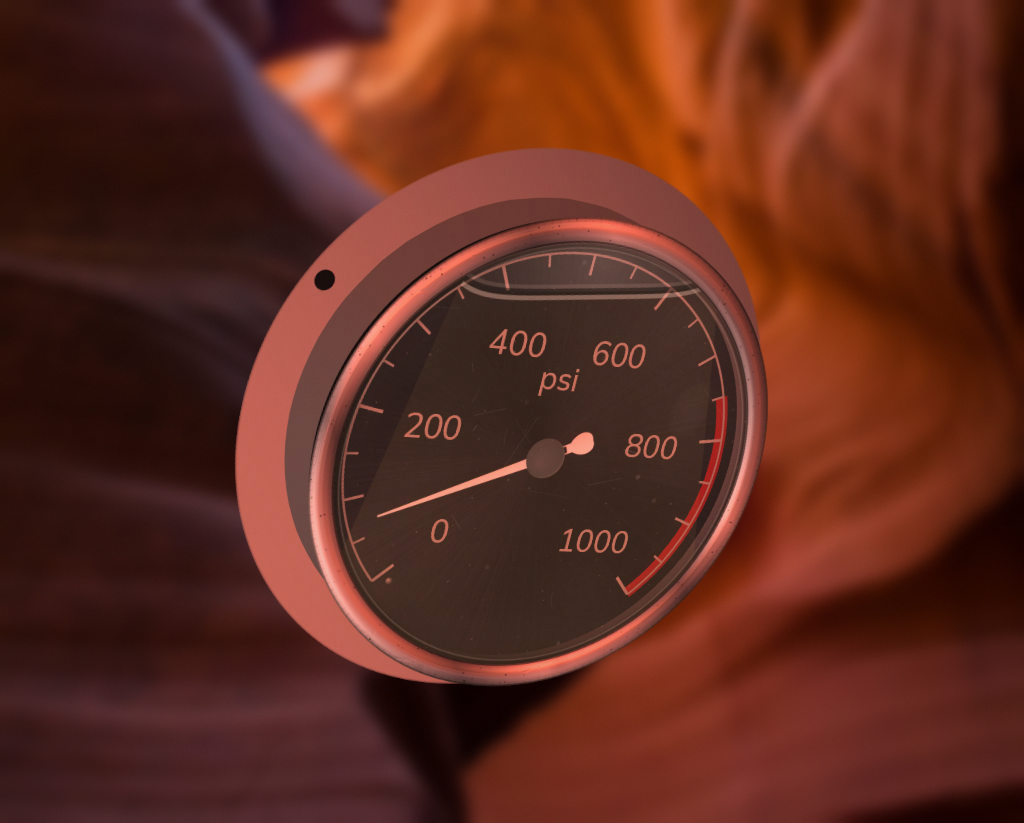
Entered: psi 75
